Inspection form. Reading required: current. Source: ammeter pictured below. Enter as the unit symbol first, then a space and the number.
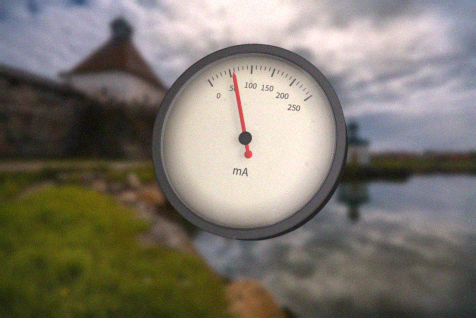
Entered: mA 60
